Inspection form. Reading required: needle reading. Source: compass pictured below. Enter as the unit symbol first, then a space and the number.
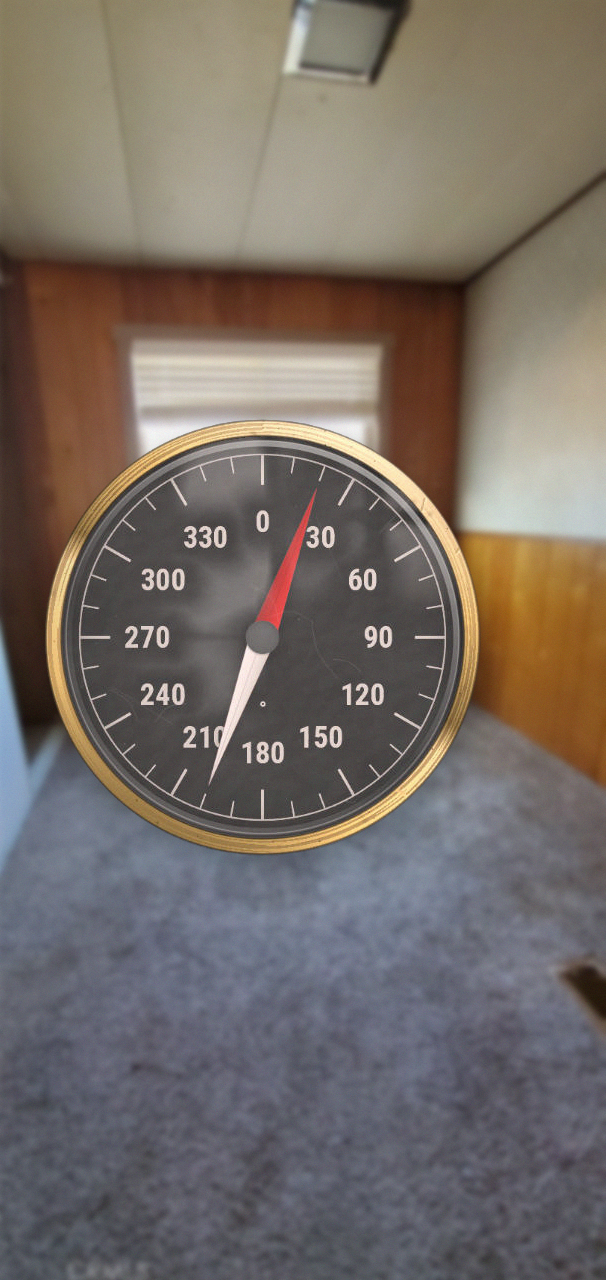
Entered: ° 20
